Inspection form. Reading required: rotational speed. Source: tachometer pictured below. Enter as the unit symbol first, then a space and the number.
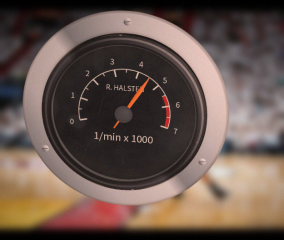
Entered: rpm 4500
